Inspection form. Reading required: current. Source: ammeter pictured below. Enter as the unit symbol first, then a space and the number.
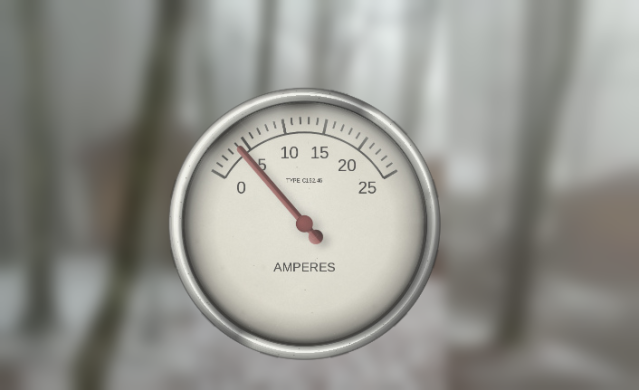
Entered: A 4
